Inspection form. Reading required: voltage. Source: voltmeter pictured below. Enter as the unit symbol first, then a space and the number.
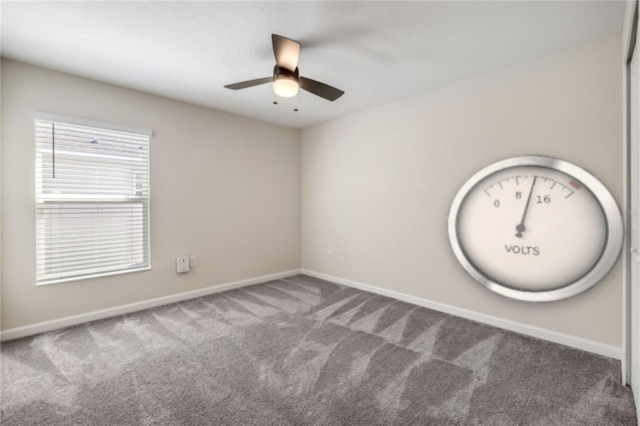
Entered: V 12
